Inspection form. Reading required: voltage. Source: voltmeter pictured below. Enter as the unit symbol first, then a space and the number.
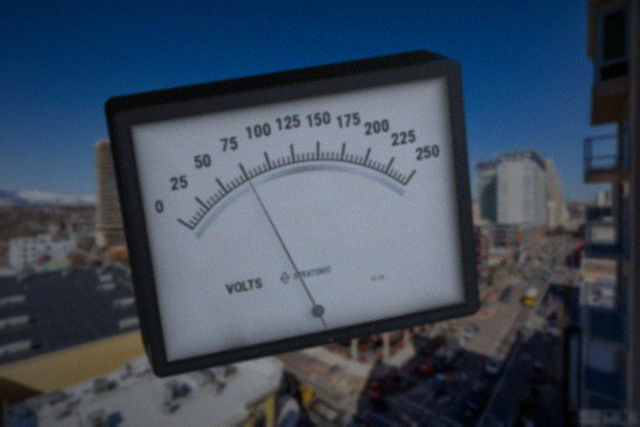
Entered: V 75
